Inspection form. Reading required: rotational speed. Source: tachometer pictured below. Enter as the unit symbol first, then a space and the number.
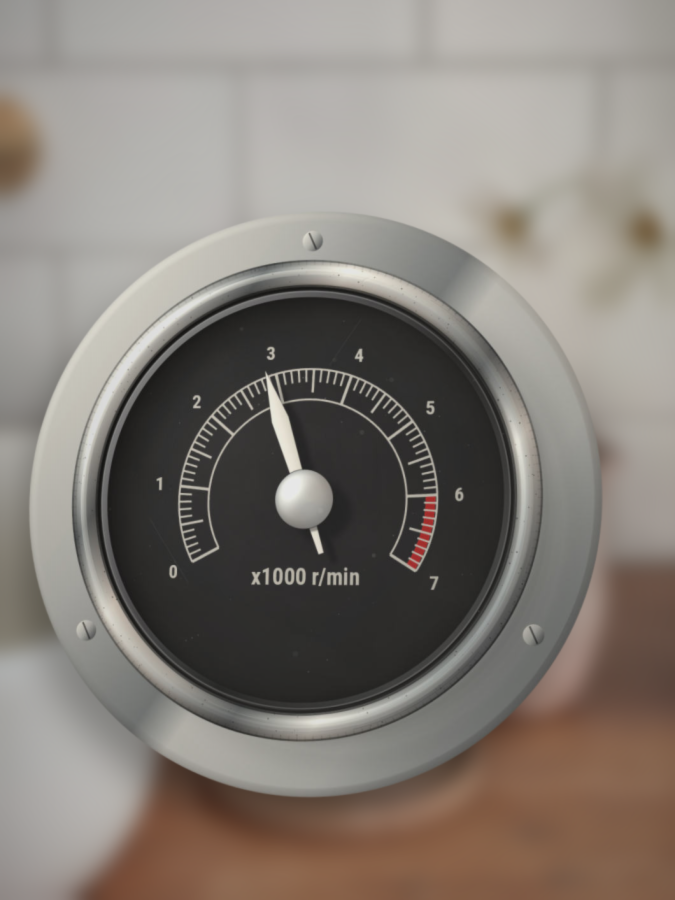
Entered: rpm 2900
